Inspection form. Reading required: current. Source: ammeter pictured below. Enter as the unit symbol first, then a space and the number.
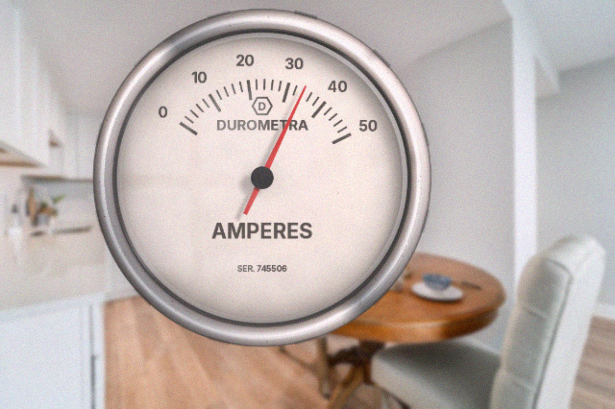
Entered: A 34
